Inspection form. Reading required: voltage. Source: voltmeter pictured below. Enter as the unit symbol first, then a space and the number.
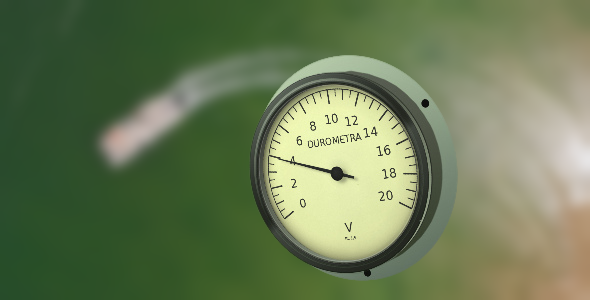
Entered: V 4
